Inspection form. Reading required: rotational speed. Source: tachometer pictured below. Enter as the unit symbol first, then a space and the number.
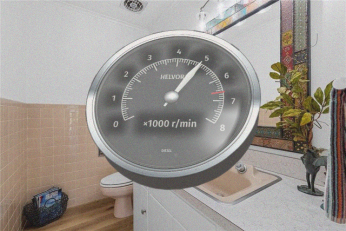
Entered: rpm 5000
